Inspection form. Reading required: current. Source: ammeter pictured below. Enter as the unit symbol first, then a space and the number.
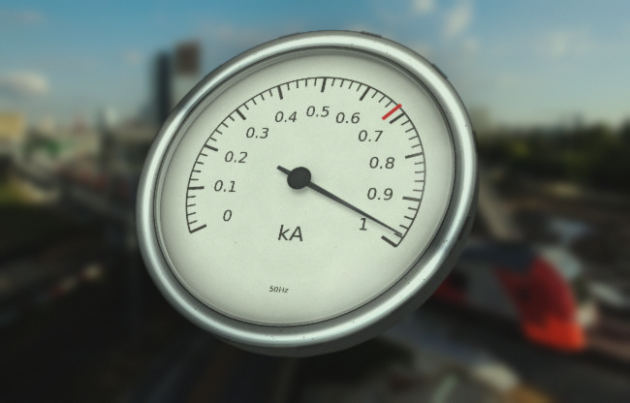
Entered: kA 0.98
